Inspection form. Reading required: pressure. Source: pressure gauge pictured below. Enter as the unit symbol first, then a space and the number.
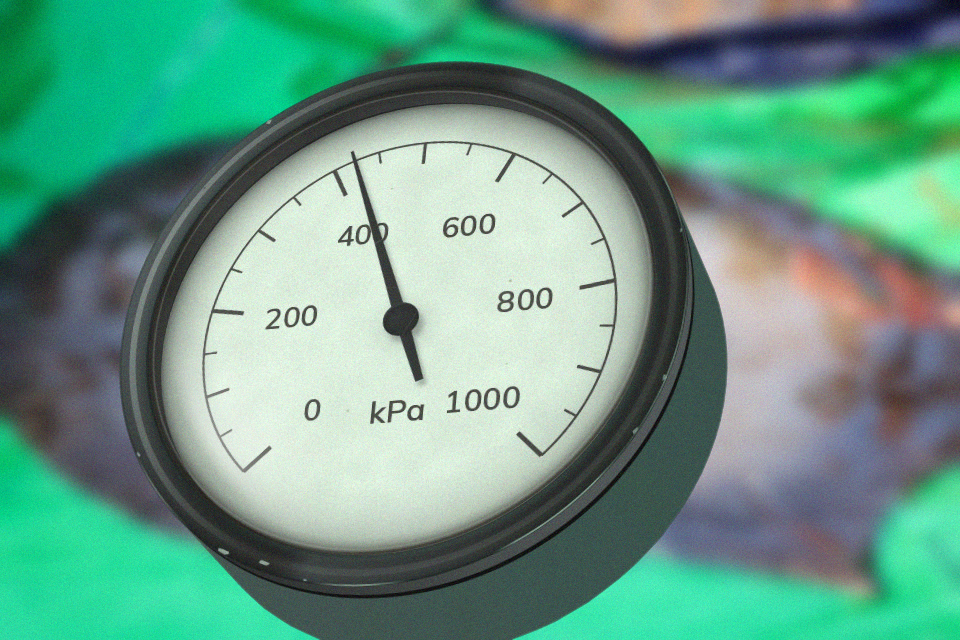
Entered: kPa 425
